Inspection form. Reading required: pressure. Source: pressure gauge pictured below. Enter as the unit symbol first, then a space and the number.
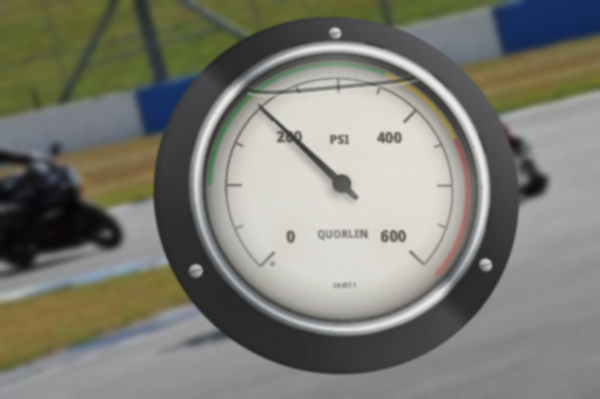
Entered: psi 200
